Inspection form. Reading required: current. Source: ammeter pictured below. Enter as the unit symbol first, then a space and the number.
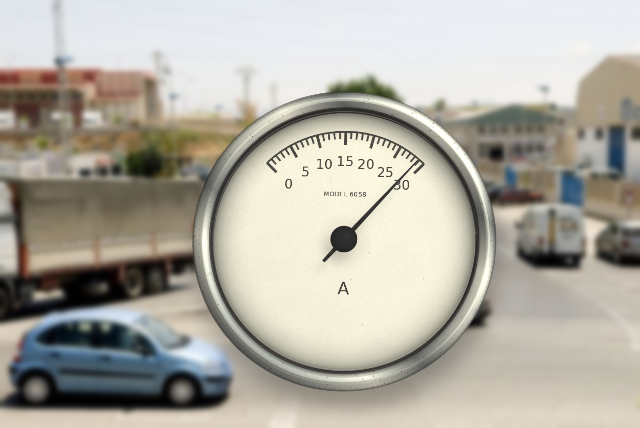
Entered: A 29
